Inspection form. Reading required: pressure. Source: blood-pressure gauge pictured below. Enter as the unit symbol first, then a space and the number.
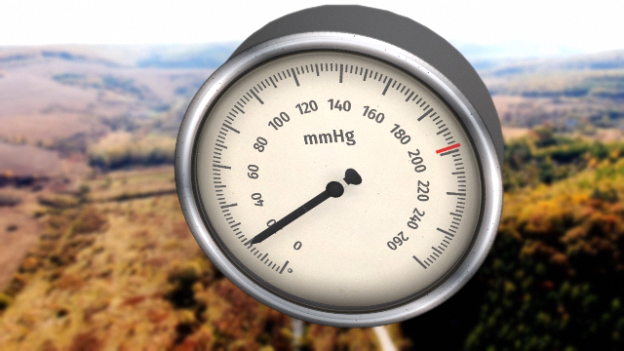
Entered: mmHg 20
